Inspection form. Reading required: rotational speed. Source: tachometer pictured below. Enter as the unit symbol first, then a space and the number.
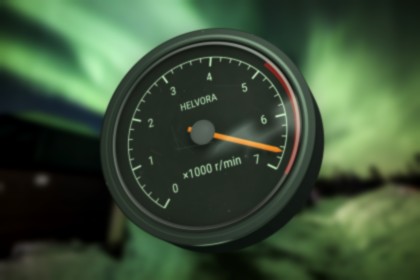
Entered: rpm 6700
